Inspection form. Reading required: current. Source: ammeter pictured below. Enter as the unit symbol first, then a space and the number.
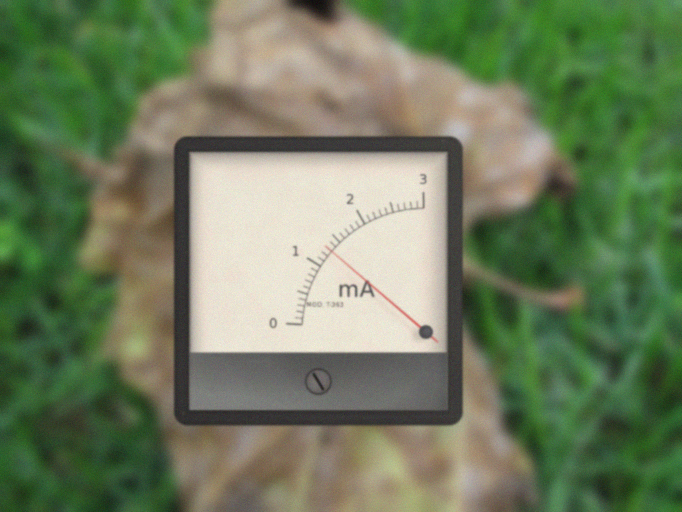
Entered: mA 1.3
